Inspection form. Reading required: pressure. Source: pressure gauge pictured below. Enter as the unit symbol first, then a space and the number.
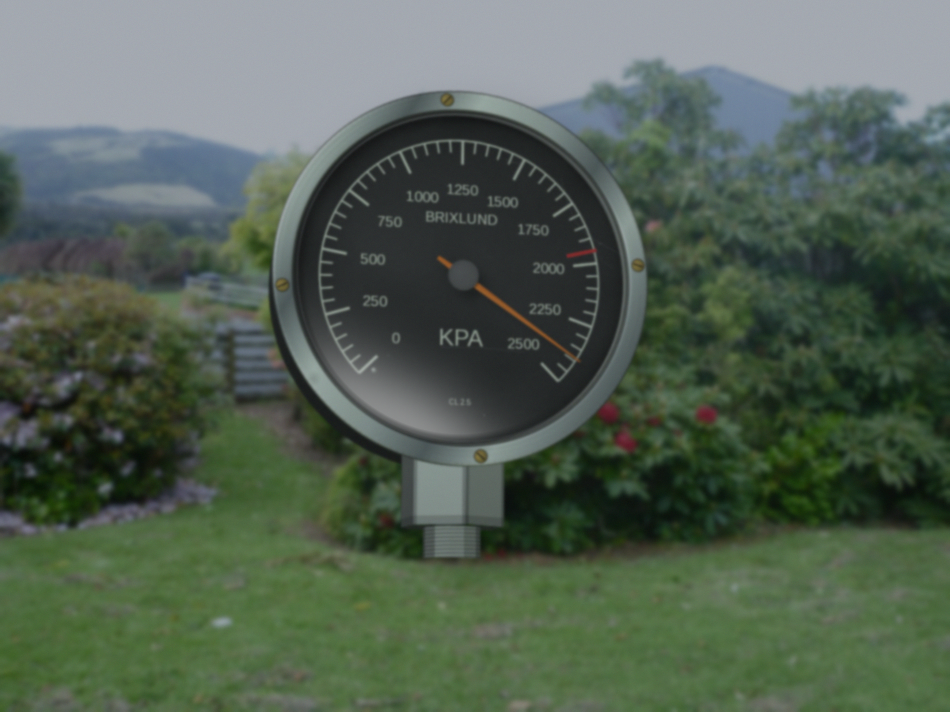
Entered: kPa 2400
